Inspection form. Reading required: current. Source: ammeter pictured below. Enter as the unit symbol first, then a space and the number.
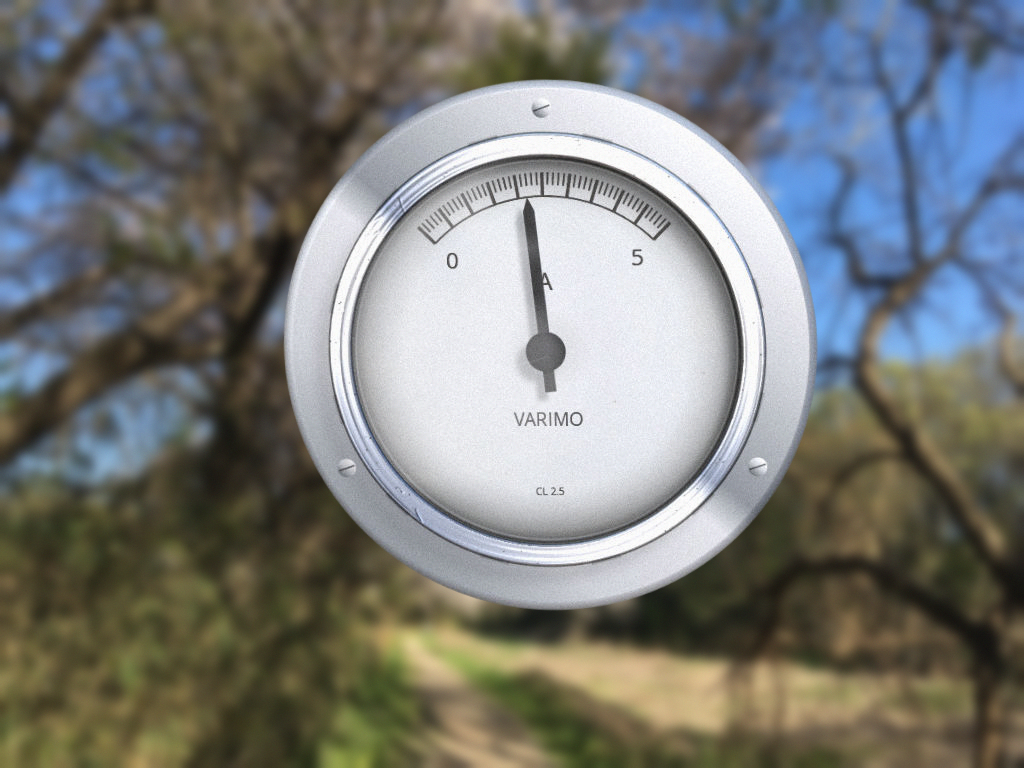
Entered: A 2.2
